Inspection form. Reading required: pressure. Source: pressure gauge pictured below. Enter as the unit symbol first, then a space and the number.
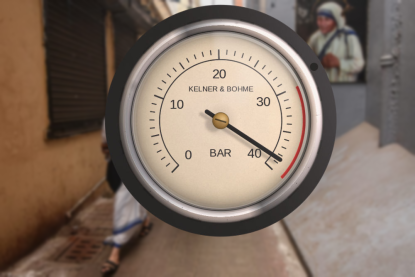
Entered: bar 38.5
